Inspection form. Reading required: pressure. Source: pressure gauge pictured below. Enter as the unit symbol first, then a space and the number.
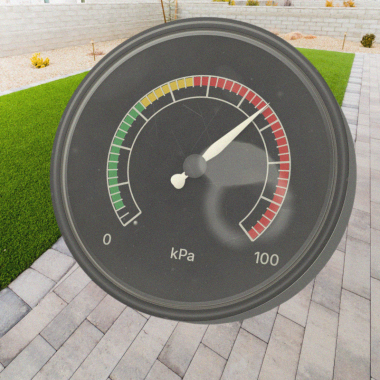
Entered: kPa 66
